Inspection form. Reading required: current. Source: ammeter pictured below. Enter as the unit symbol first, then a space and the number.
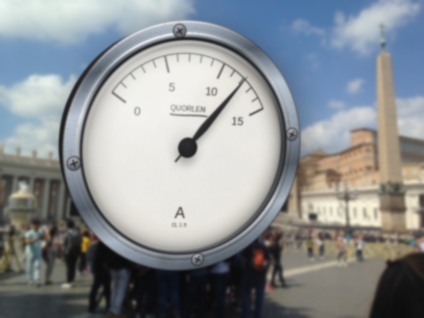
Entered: A 12
